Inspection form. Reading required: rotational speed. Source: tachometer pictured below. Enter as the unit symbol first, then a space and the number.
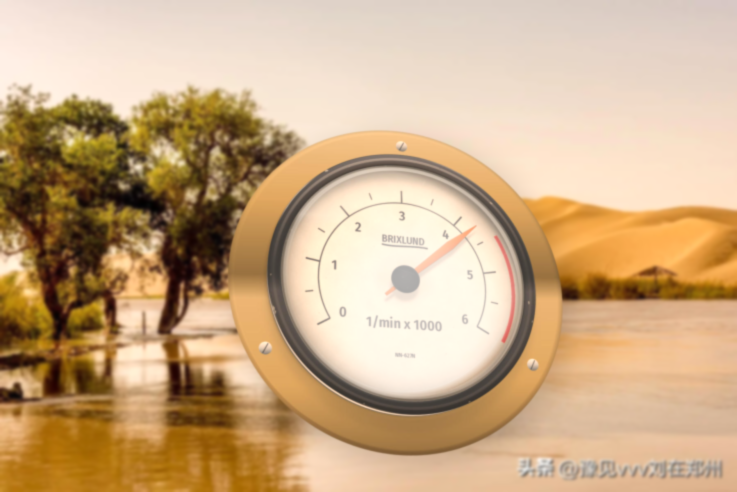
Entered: rpm 4250
